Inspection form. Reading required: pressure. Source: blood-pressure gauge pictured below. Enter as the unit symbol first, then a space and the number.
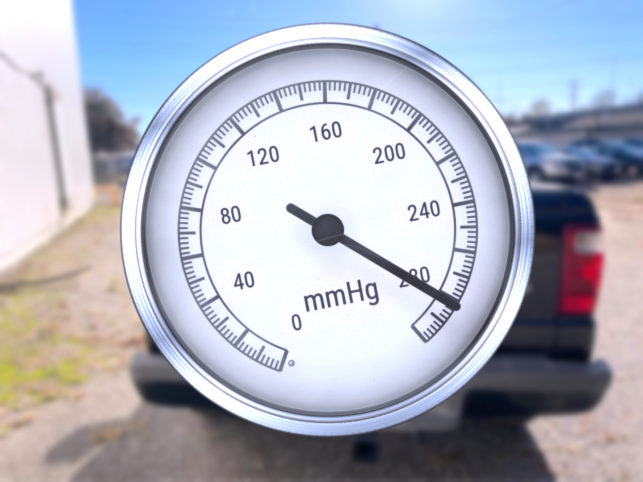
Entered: mmHg 282
